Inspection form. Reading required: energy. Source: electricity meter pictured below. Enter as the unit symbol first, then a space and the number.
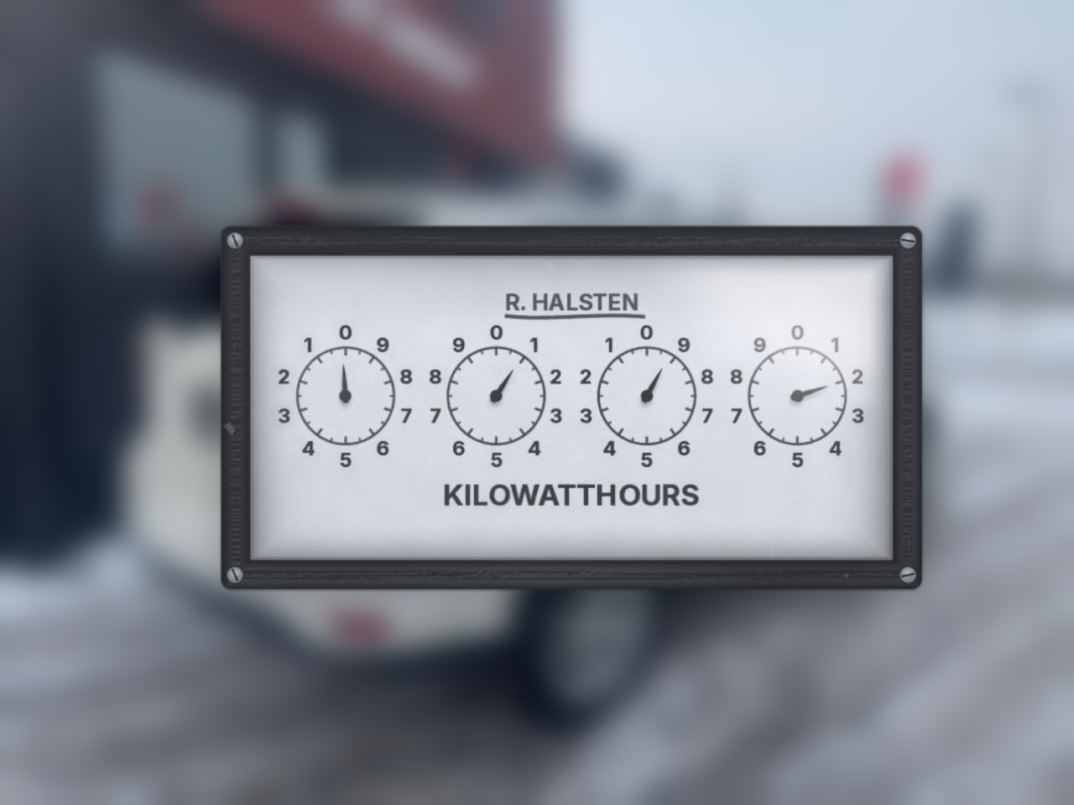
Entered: kWh 92
